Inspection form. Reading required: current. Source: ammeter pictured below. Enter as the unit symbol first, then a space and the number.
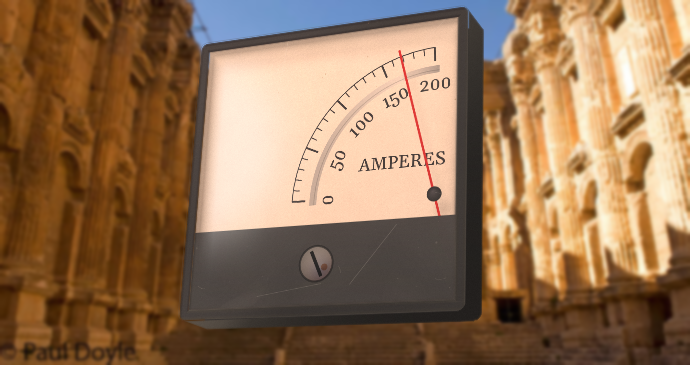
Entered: A 170
